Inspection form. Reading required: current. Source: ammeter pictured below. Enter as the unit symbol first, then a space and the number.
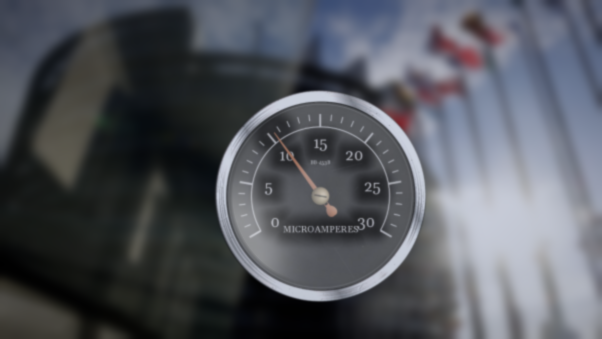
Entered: µA 10.5
